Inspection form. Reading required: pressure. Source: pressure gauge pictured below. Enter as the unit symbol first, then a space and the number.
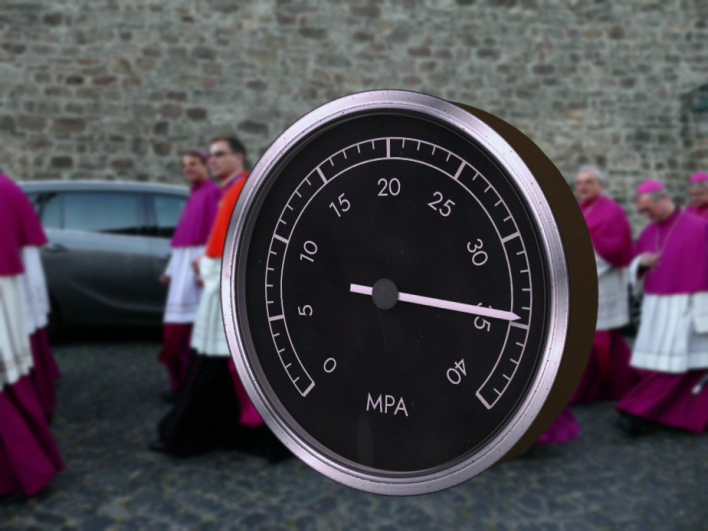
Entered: MPa 34.5
